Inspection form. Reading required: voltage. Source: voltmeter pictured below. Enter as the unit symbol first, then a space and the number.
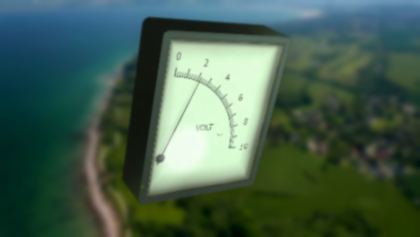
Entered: V 2
